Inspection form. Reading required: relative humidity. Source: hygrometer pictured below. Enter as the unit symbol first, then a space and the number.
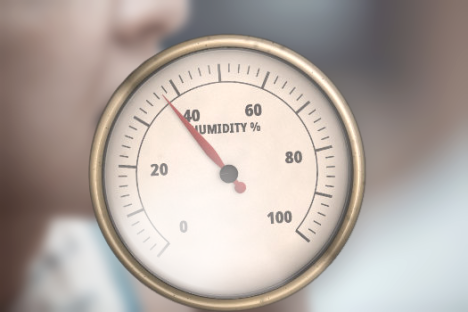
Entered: % 37
